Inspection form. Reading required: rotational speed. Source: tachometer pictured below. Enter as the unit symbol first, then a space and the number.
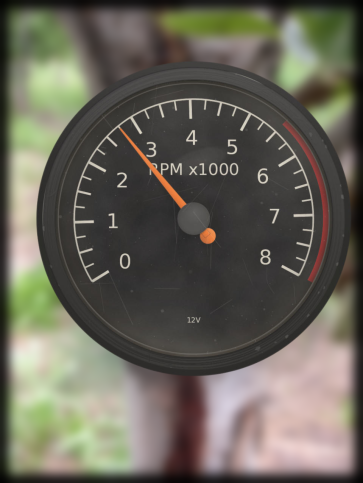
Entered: rpm 2750
